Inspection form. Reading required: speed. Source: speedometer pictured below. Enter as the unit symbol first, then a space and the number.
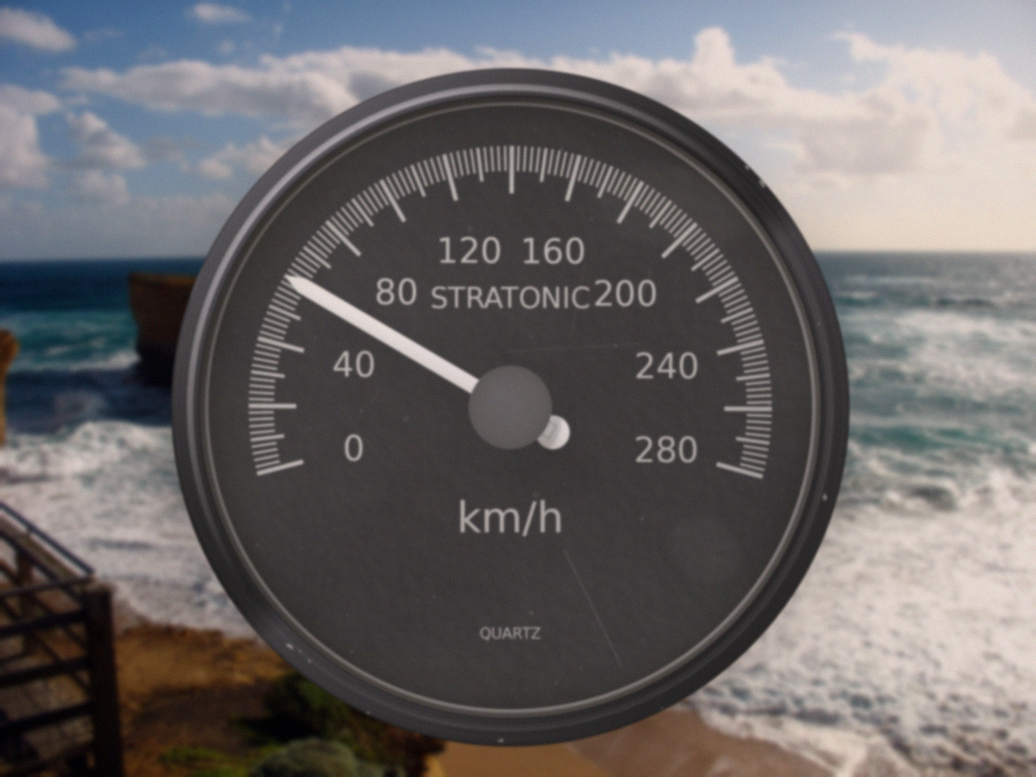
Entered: km/h 60
